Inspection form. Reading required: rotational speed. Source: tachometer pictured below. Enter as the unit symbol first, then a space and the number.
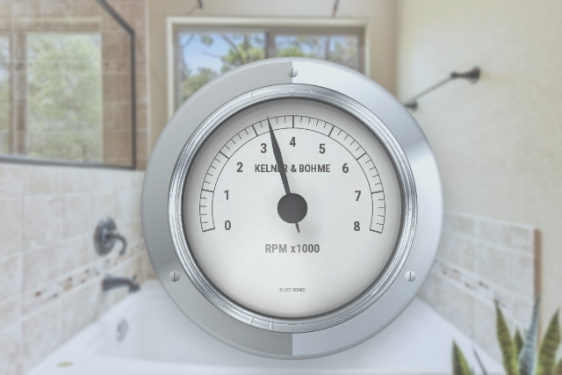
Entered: rpm 3400
